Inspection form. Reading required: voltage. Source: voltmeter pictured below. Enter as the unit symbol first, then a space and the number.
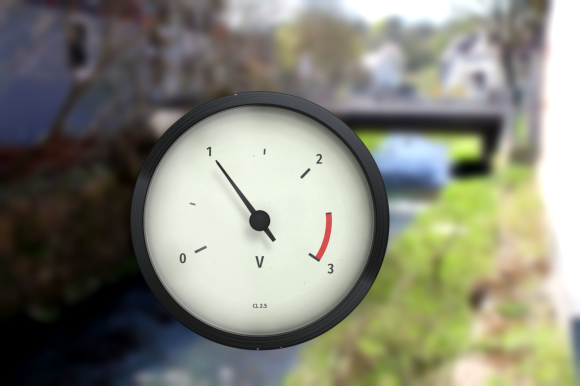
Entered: V 1
